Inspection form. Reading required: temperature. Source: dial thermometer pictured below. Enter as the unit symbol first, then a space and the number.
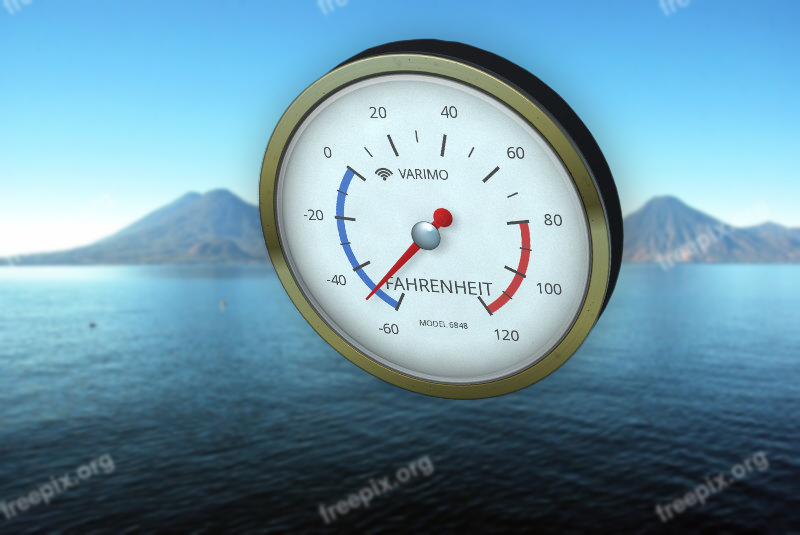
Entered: °F -50
